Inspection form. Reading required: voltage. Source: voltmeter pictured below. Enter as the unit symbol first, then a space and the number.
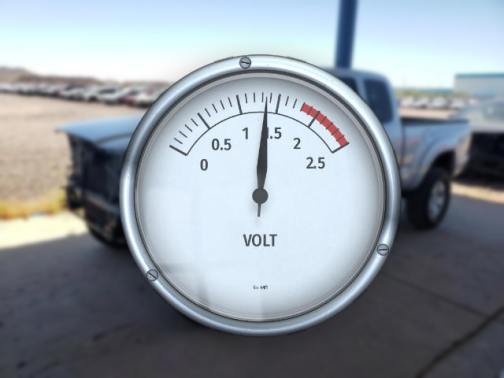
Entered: V 1.35
